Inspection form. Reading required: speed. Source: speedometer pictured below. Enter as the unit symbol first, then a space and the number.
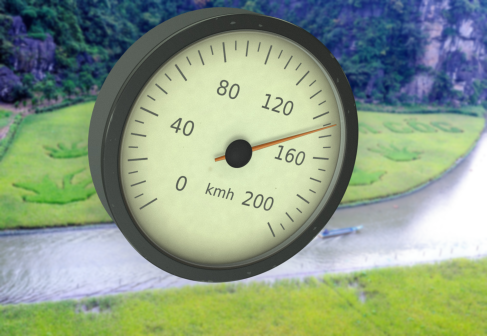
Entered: km/h 145
